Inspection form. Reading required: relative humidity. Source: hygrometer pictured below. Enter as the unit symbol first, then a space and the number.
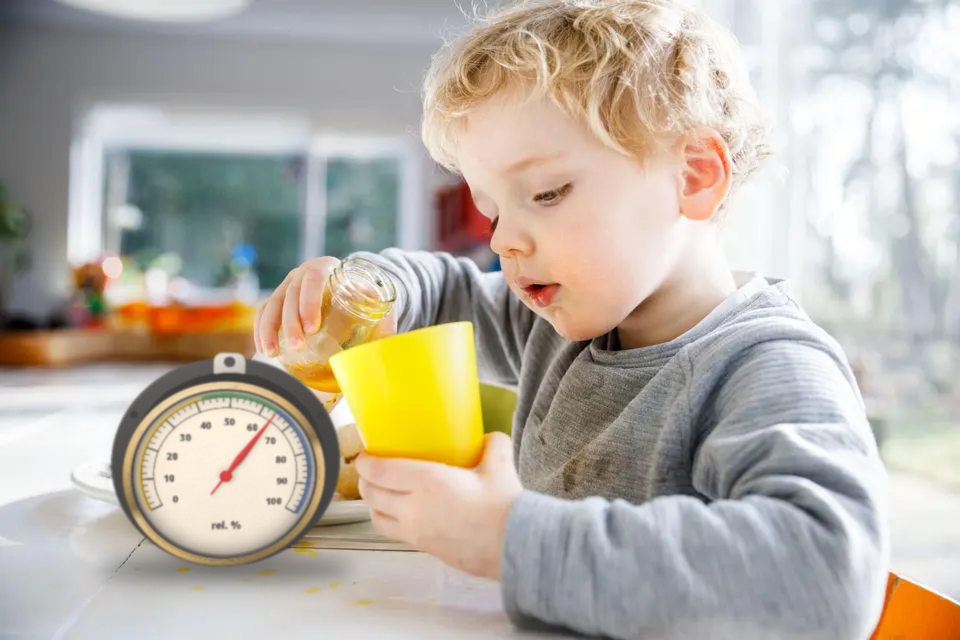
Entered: % 64
